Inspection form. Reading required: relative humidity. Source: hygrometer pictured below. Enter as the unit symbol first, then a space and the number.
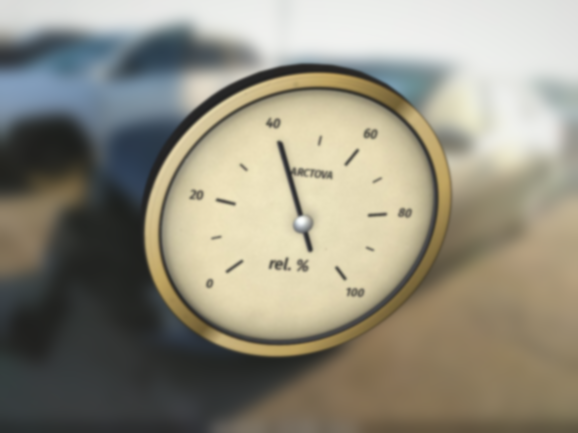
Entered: % 40
